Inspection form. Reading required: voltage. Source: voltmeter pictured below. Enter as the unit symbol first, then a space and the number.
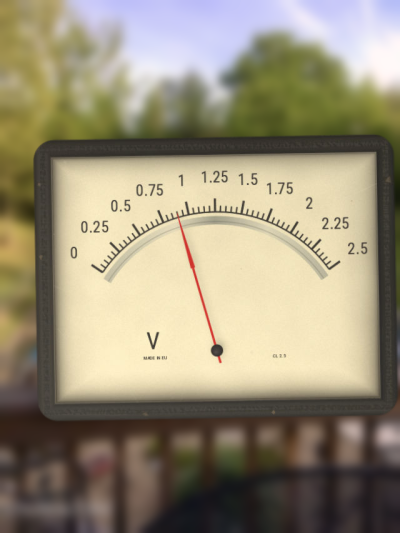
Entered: V 0.9
